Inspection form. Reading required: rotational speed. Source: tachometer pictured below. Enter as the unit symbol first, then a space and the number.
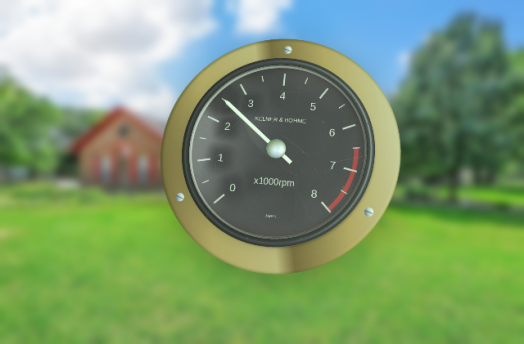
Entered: rpm 2500
